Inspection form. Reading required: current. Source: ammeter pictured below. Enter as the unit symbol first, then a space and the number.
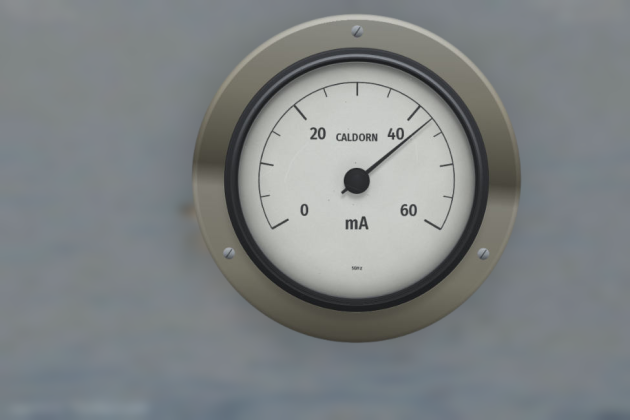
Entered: mA 42.5
